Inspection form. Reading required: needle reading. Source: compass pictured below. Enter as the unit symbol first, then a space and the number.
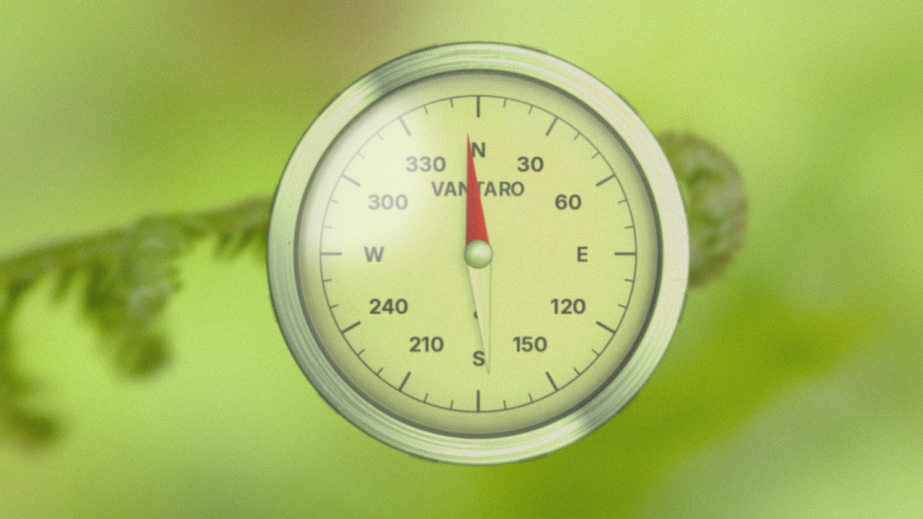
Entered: ° 355
